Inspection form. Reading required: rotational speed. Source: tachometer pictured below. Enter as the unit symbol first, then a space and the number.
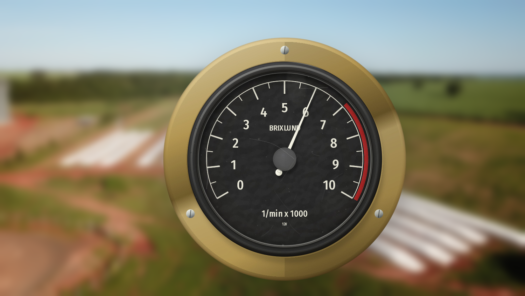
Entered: rpm 6000
